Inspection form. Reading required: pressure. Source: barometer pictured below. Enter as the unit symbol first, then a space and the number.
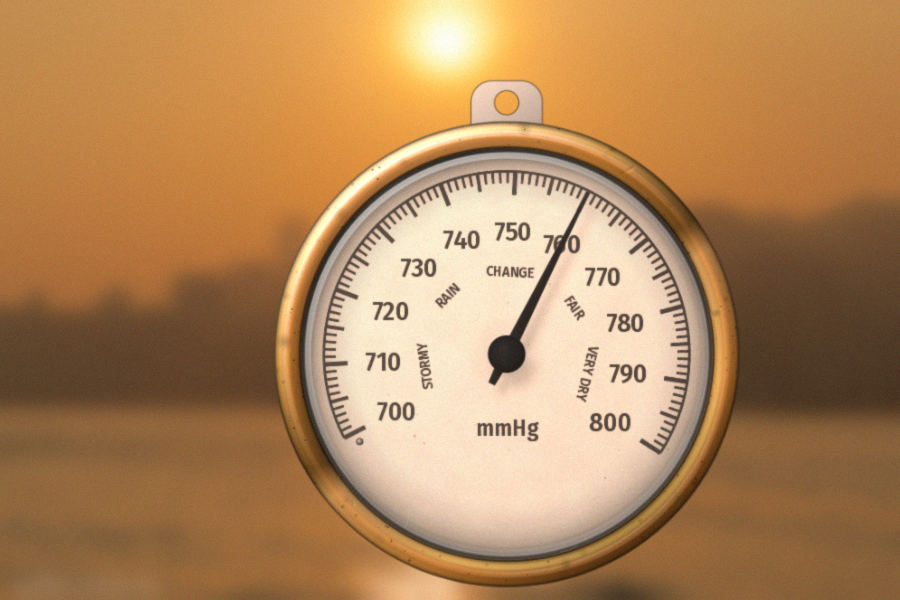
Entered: mmHg 760
